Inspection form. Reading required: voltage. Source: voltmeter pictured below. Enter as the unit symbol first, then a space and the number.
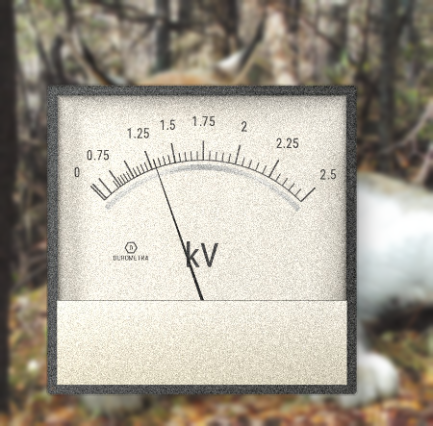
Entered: kV 1.3
